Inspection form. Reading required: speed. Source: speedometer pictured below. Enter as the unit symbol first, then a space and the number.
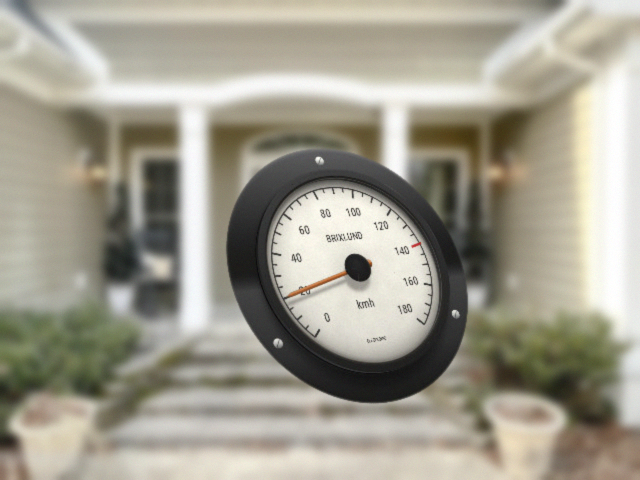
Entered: km/h 20
